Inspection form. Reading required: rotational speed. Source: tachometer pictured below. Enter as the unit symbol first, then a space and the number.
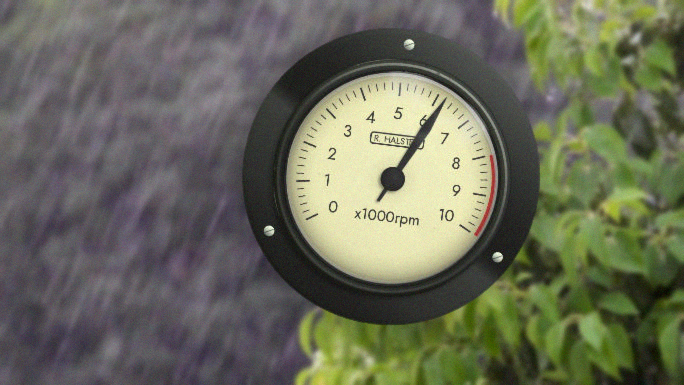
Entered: rpm 6200
